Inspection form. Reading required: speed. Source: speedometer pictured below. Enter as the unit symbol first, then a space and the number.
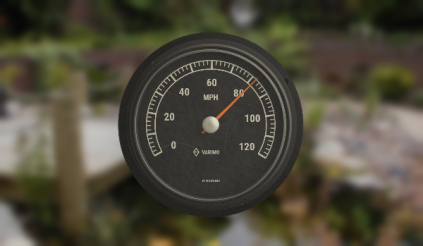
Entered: mph 82
